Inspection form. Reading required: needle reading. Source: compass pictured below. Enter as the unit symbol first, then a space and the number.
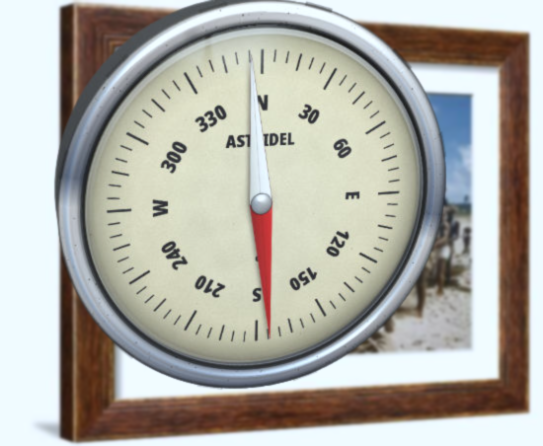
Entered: ° 175
